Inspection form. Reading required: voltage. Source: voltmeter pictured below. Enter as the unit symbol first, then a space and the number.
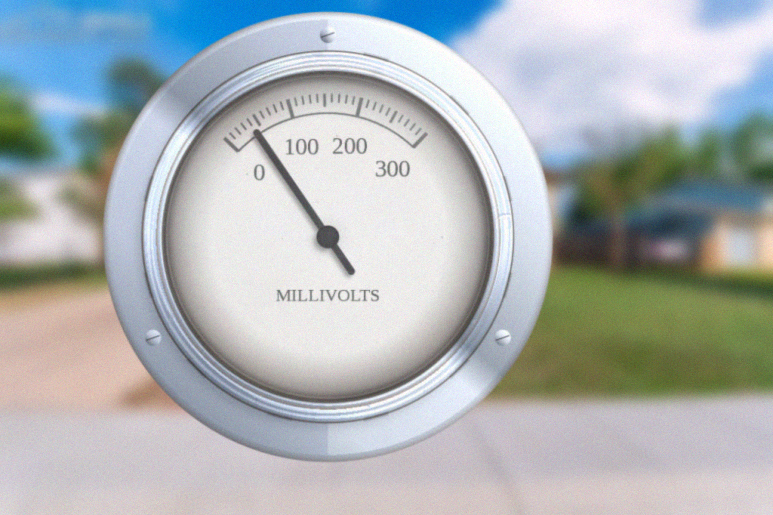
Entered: mV 40
